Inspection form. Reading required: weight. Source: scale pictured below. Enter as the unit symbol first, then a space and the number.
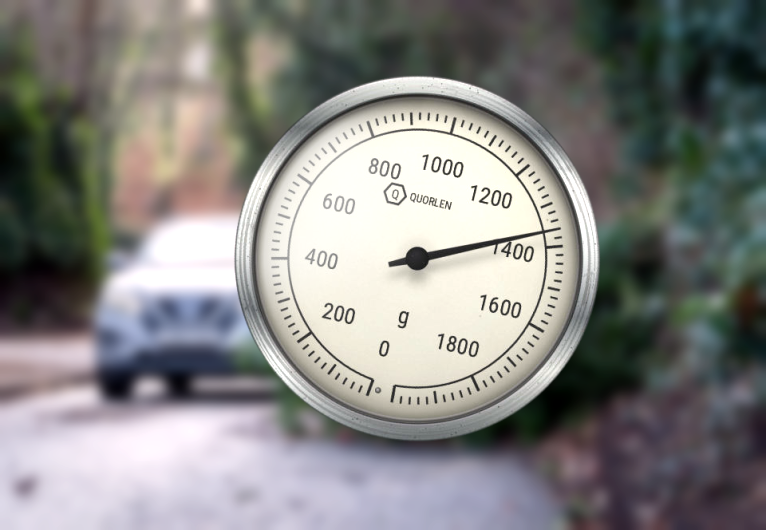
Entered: g 1360
